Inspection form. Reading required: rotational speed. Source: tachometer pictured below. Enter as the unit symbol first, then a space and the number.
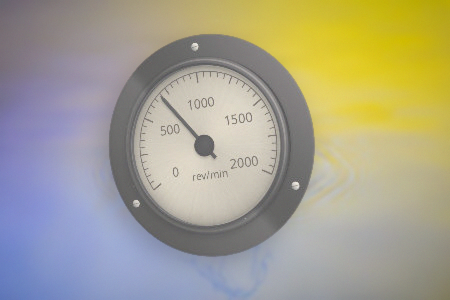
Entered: rpm 700
